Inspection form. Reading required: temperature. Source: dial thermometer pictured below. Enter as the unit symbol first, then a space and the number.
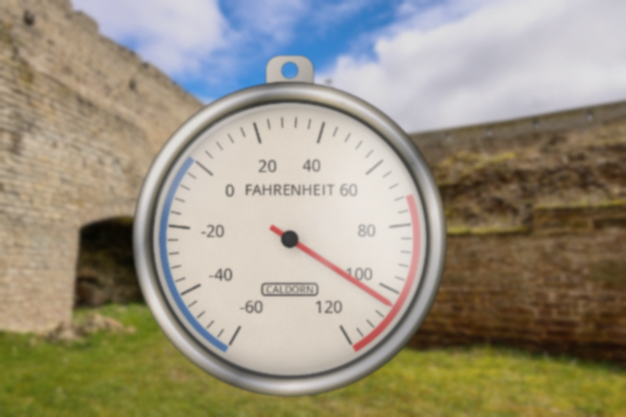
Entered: °F 104
